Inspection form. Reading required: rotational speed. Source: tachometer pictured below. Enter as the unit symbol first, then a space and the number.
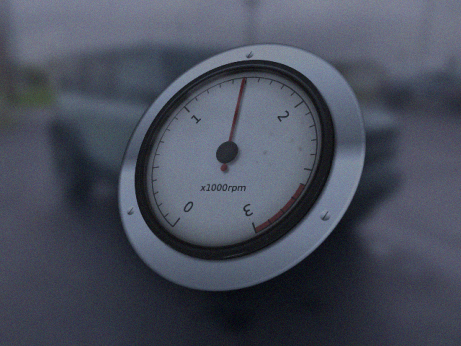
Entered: rpm 1500
